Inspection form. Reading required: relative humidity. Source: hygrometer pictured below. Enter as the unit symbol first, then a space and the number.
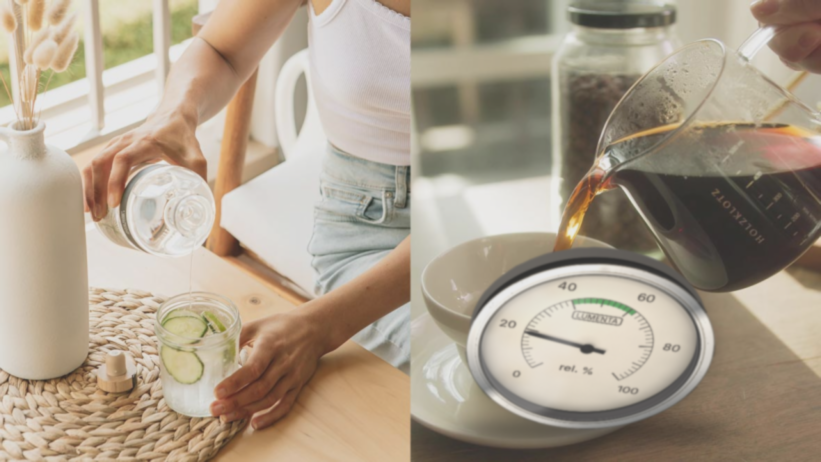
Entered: % 20
